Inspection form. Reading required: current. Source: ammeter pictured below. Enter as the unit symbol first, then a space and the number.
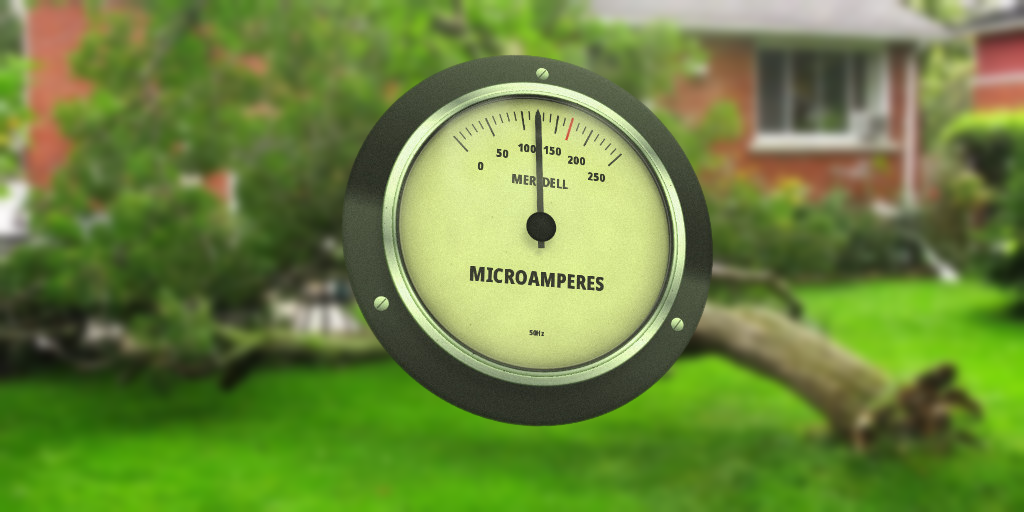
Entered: µA 120
